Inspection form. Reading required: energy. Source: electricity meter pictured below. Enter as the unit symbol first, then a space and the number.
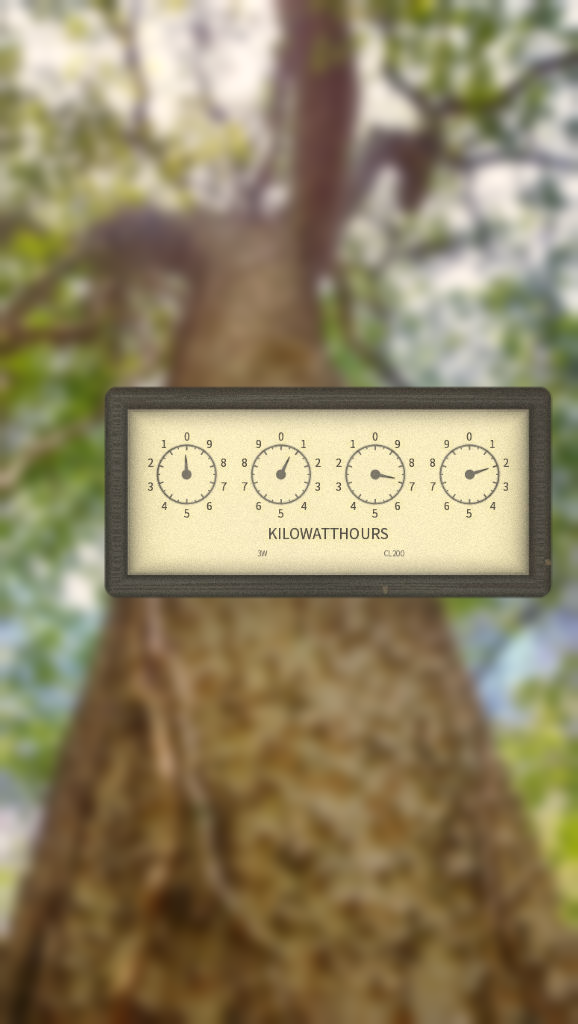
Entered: kWh 72
